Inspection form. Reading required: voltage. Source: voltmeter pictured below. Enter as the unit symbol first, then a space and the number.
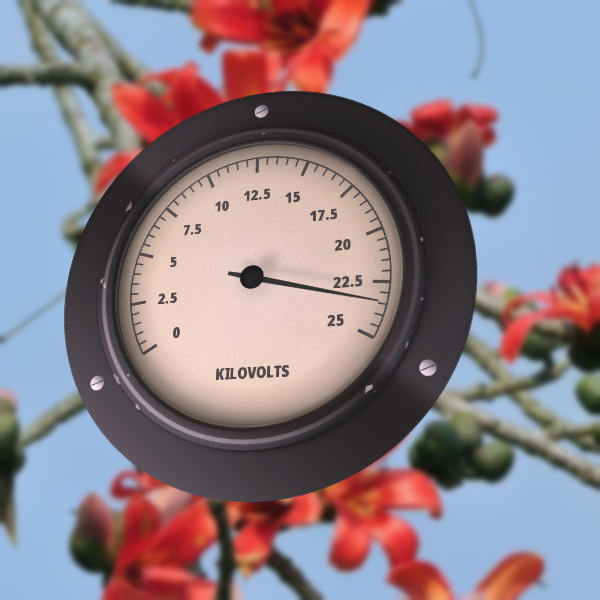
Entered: kV 23.5
